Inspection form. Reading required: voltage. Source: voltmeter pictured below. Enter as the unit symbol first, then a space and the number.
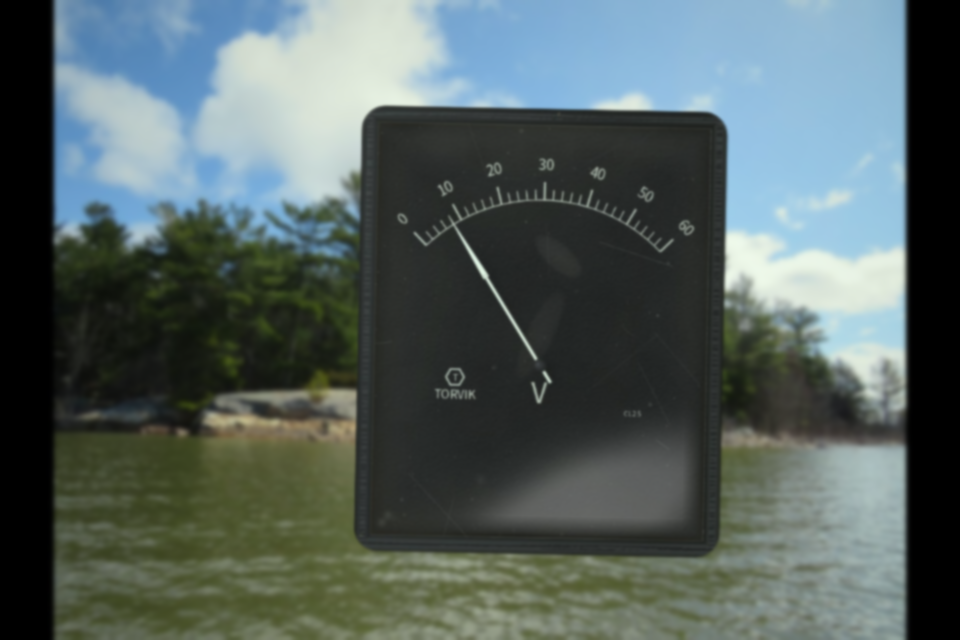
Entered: V 8
